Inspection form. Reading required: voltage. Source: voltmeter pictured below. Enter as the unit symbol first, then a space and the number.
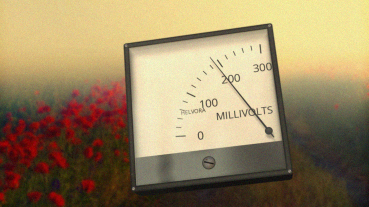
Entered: mV 190
